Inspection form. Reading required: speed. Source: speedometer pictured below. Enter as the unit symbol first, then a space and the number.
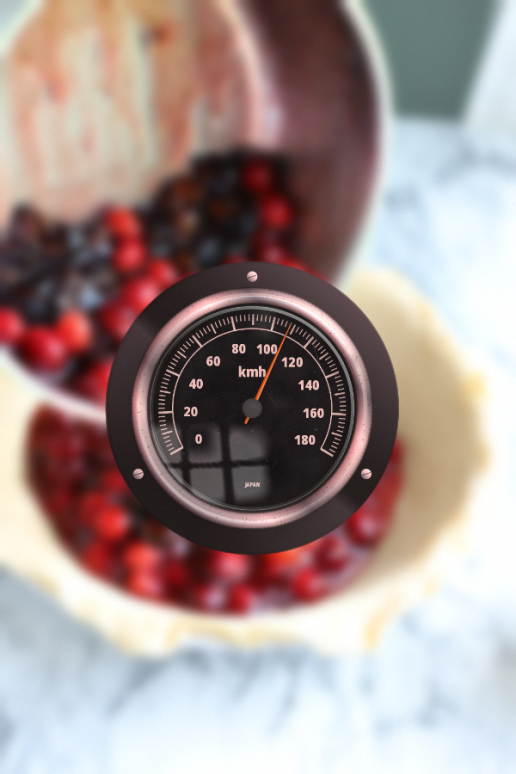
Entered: km/h 108
